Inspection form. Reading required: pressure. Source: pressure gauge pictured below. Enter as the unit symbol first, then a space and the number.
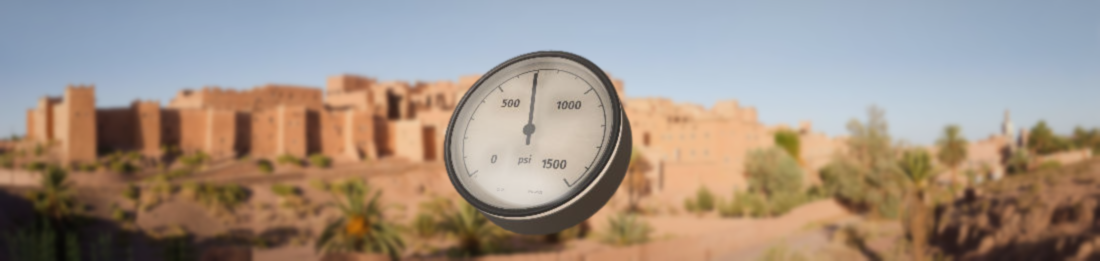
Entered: psi 700
